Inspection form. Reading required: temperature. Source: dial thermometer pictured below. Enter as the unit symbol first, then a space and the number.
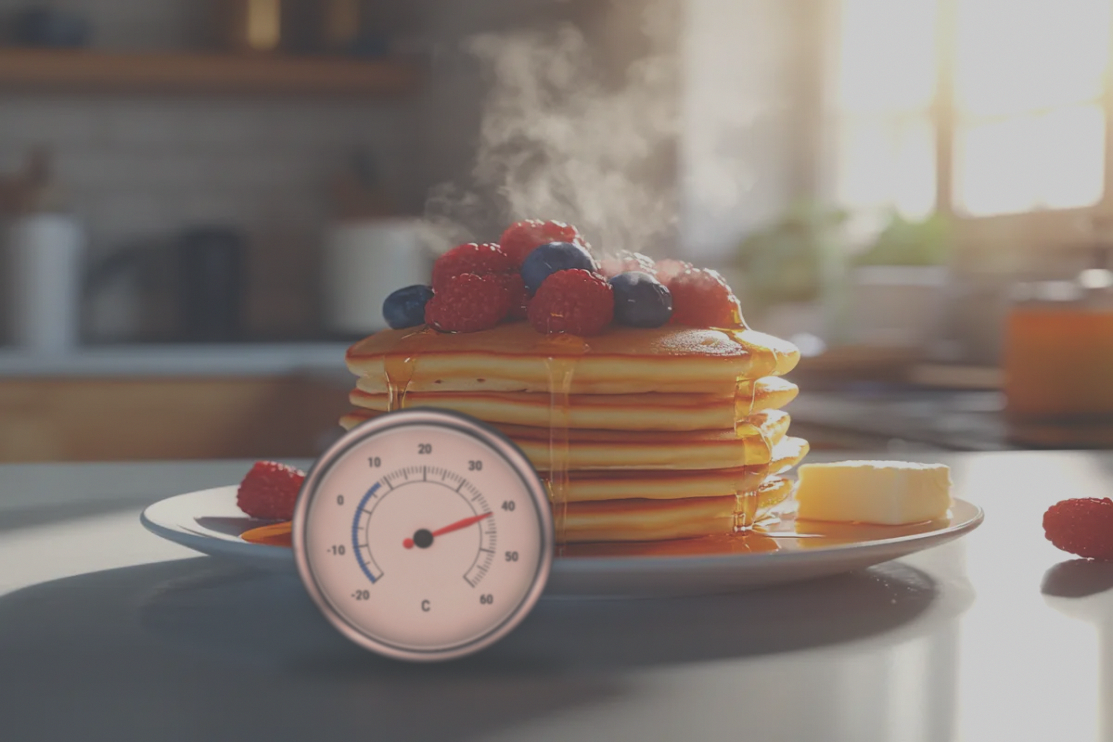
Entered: °C 40
